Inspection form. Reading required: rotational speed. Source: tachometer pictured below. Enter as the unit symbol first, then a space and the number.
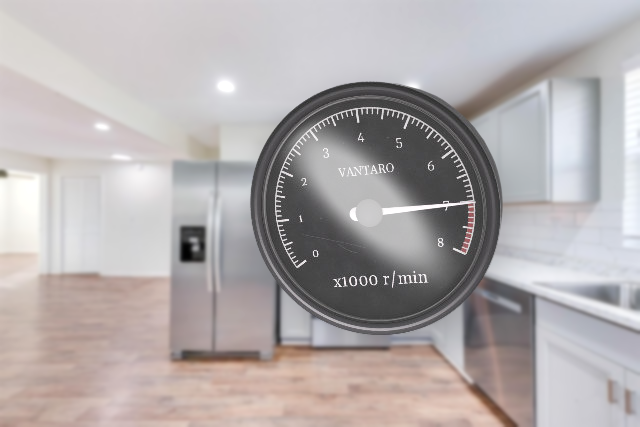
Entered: rpm 7000
